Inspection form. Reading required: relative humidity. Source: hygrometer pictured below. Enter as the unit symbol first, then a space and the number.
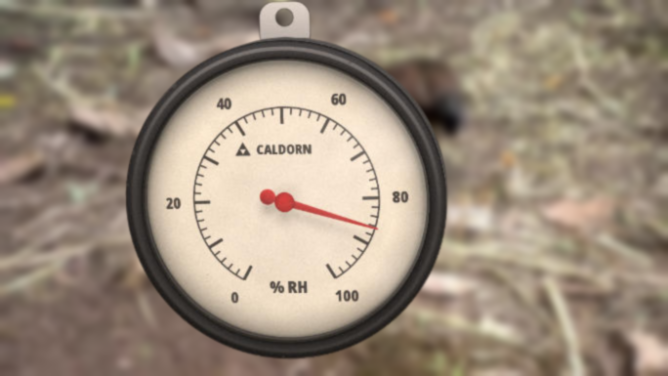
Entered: % 86
